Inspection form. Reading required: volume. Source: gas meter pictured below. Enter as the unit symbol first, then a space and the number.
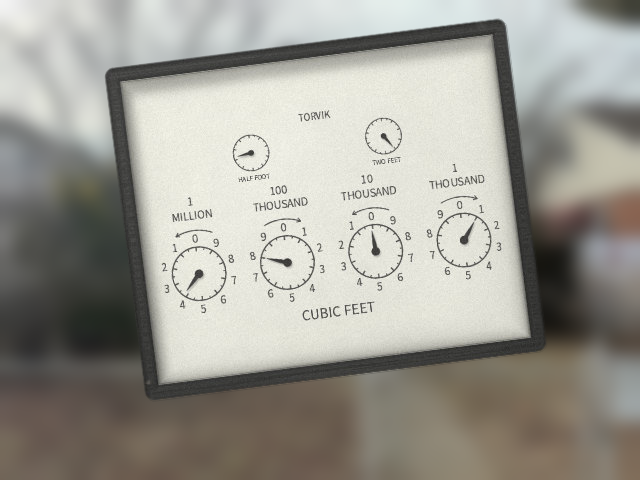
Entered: ft³ 380100
